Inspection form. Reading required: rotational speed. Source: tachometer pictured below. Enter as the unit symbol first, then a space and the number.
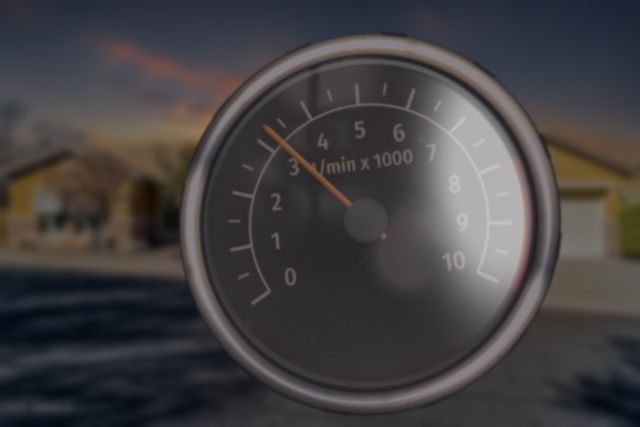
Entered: rpm 3250
